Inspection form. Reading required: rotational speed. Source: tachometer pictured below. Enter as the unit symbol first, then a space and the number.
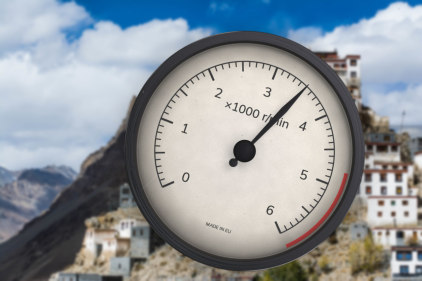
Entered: rpm 3500
